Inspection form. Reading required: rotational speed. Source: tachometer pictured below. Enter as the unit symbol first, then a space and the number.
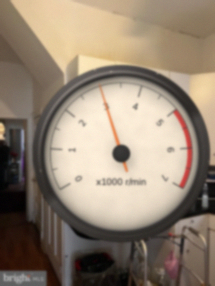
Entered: rpm 3000
